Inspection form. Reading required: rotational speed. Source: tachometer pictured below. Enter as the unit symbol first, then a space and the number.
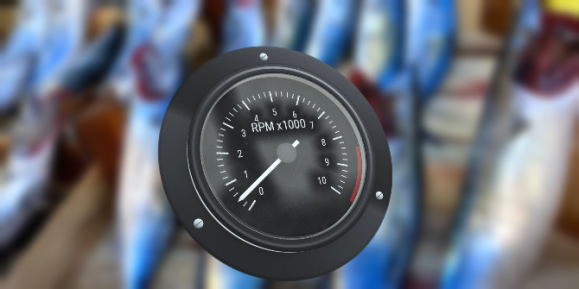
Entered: rpm 400
